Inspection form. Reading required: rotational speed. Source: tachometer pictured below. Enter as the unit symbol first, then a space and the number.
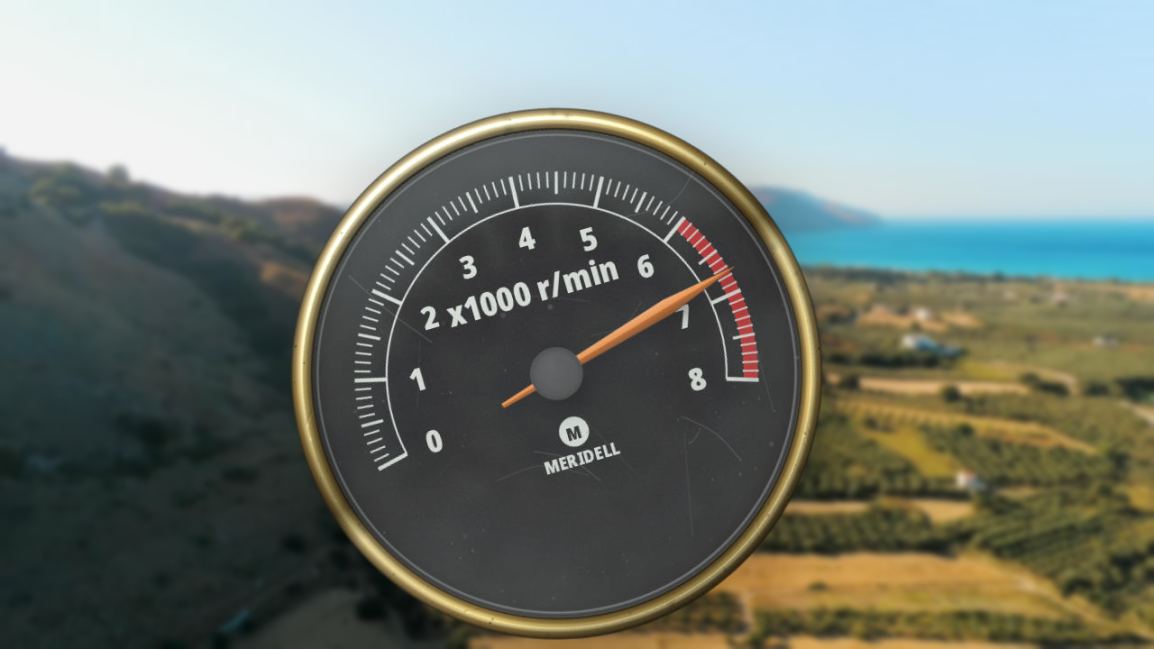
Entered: rpm 6750
